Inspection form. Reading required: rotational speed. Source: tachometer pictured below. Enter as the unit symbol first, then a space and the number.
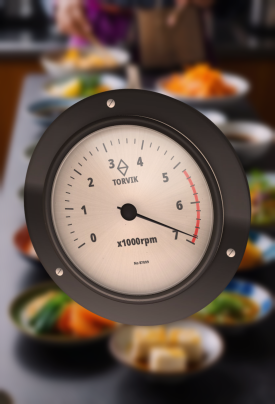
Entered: rpm 6800
